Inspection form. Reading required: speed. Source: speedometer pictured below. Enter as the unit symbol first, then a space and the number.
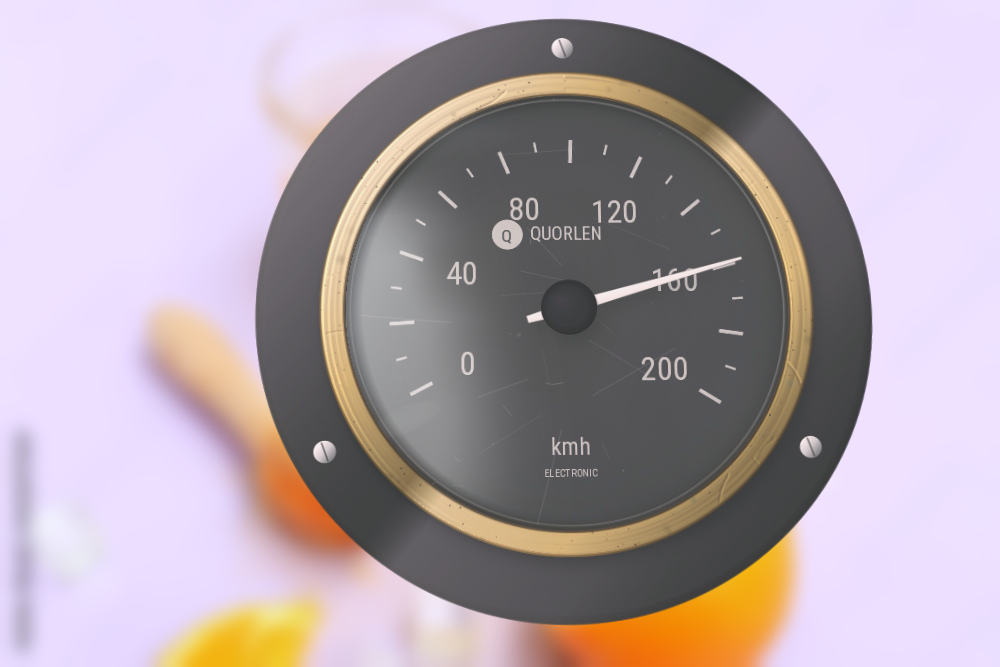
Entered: km/h 160
